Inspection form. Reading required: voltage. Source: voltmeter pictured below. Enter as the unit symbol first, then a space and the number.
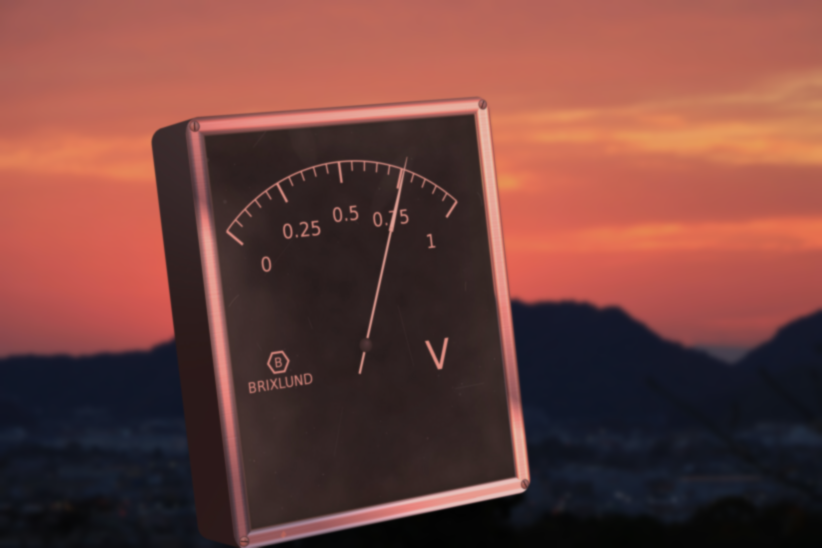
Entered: V 0.75
